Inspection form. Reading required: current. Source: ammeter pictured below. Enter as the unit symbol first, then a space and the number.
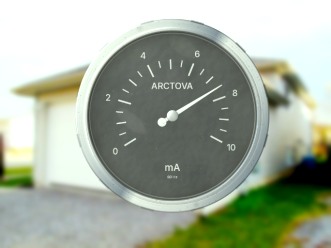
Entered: mA 7.5
